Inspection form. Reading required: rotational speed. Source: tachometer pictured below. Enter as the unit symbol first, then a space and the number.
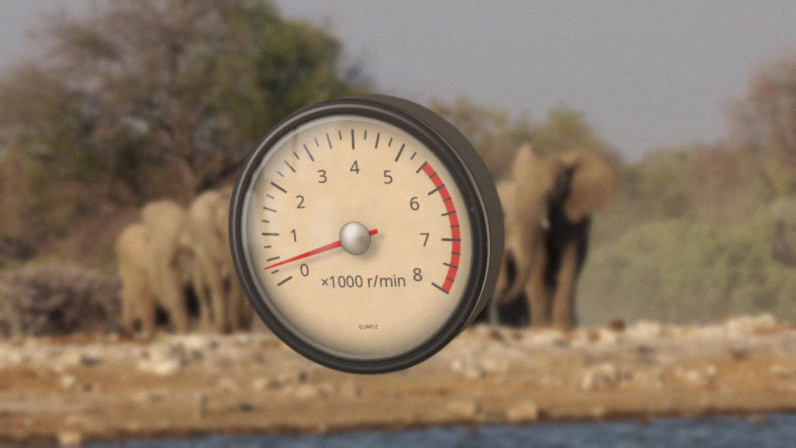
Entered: rpm 375
